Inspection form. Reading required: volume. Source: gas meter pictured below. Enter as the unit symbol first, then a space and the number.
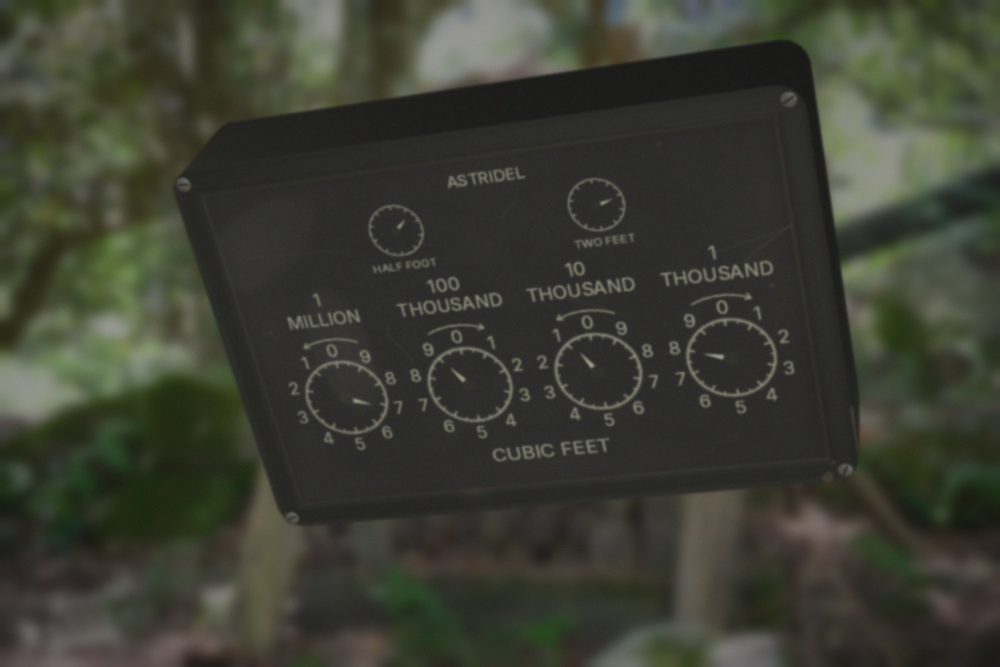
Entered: ft³ 690800
